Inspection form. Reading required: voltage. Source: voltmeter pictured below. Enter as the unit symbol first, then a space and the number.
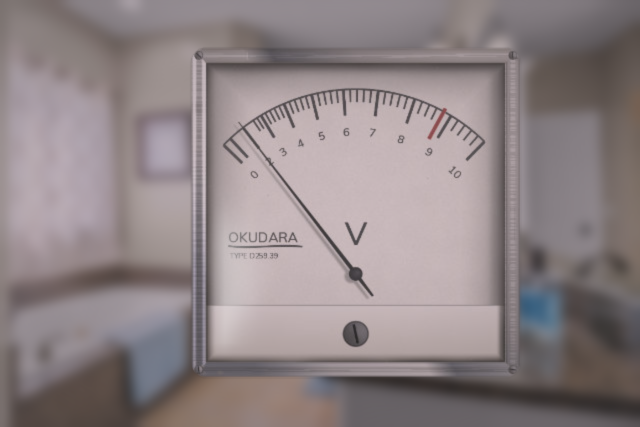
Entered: V 2
